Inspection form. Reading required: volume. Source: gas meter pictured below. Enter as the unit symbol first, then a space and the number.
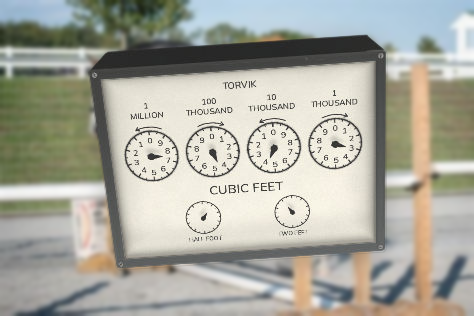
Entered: ft³ 744300
